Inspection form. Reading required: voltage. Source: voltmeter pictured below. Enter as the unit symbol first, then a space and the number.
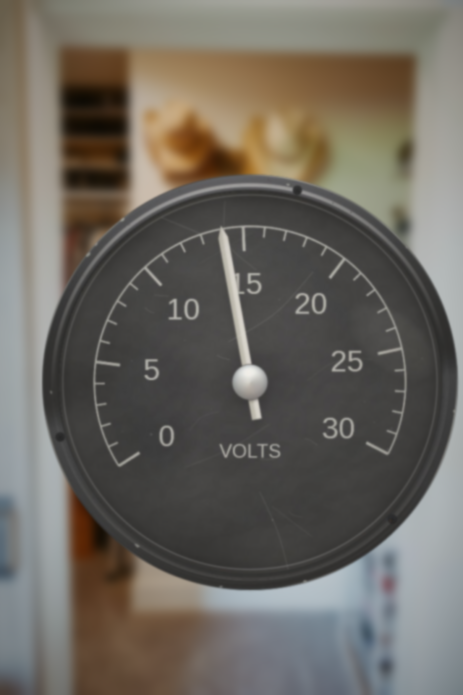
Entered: V 14
